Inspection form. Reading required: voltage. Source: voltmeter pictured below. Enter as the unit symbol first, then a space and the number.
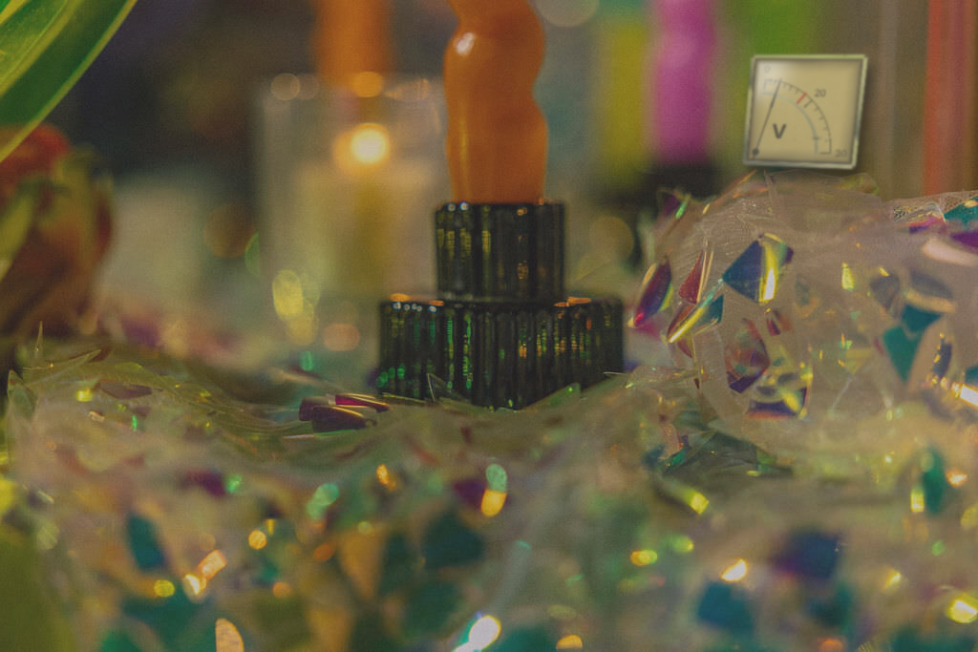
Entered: V 10
